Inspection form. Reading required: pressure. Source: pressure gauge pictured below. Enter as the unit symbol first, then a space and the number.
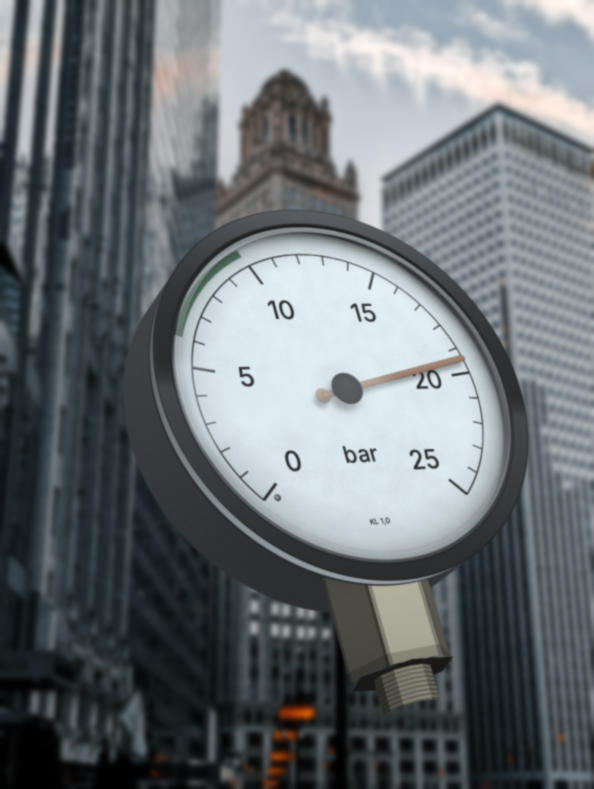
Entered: bar 19.5
